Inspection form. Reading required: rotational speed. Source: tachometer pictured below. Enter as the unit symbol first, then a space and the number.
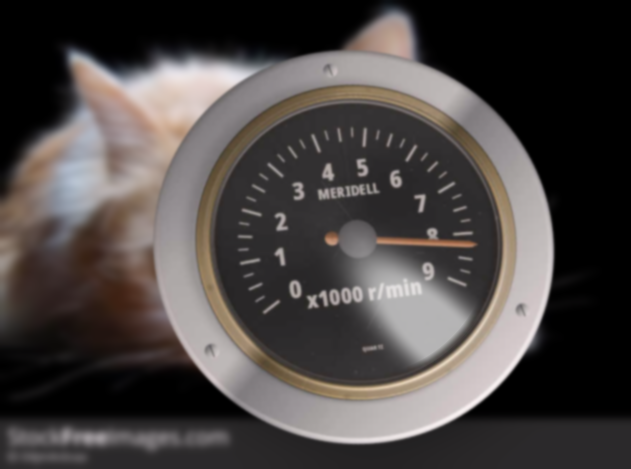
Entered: rpm 8250
